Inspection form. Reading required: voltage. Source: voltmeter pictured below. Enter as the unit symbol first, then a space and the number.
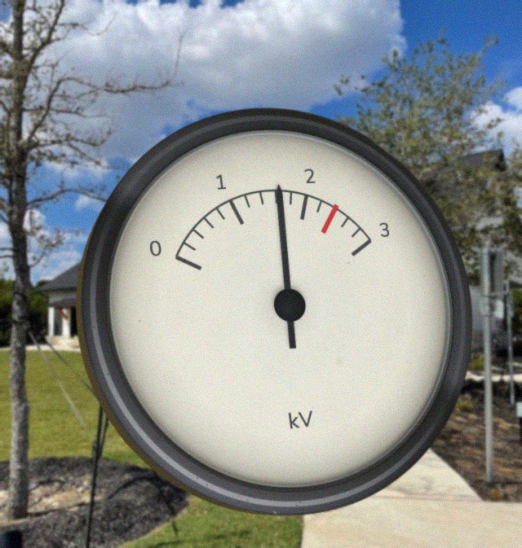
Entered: kV 1.6
